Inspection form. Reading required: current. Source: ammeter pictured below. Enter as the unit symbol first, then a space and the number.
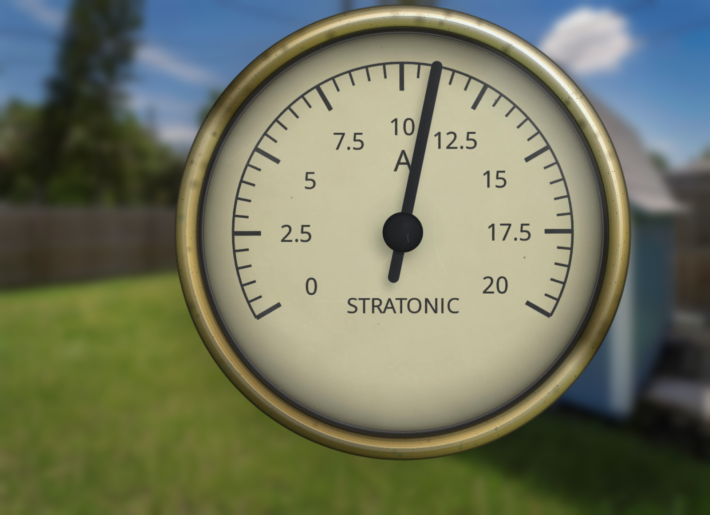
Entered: A 11
